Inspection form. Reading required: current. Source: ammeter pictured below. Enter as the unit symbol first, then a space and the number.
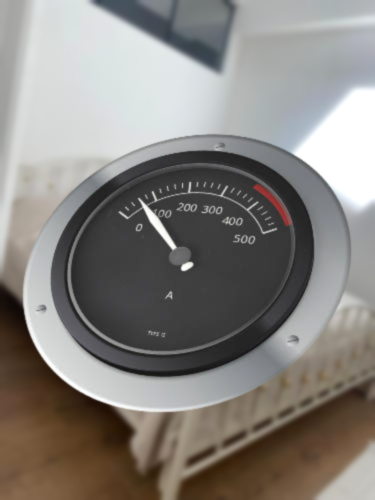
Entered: A 60
